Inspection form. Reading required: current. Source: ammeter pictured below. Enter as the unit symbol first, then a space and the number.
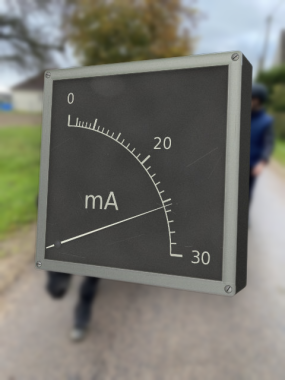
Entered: mA 25.5
